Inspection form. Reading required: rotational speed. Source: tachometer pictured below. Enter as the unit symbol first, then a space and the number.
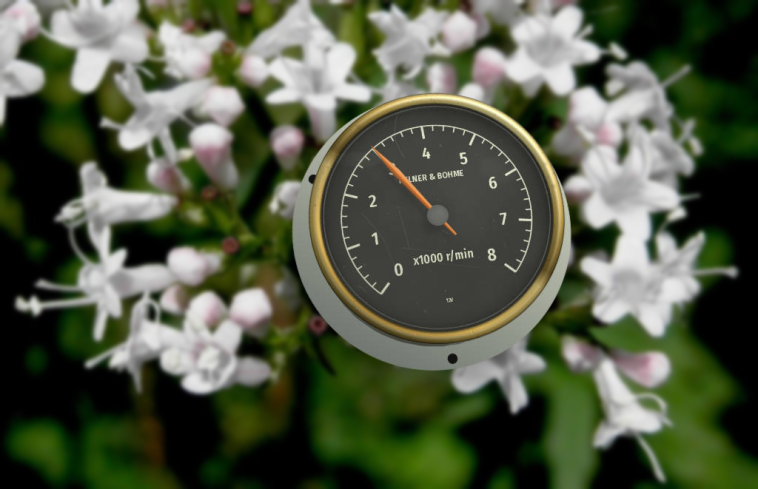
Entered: rpm 3000
